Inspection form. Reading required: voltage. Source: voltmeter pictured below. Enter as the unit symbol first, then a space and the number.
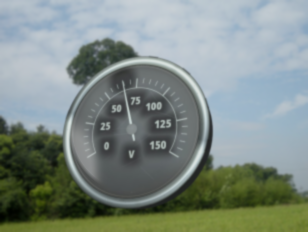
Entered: V 65
